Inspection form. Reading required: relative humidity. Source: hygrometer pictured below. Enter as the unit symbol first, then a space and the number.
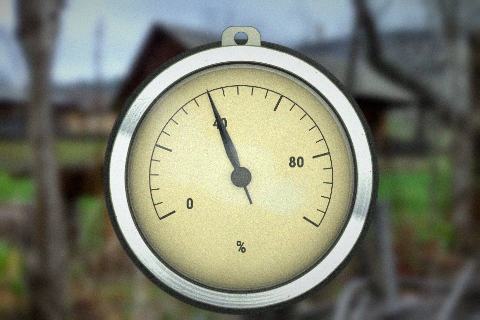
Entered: % 40
